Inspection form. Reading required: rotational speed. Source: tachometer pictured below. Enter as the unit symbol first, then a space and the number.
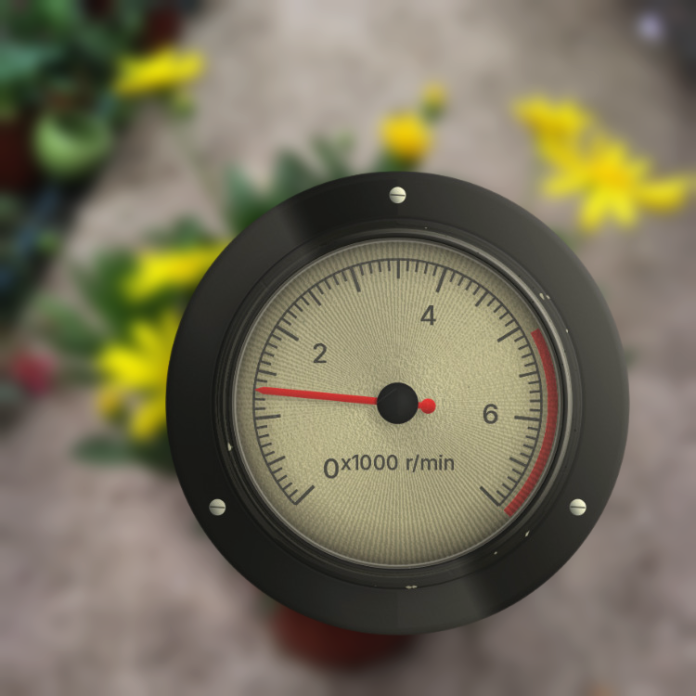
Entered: rpm 1300
